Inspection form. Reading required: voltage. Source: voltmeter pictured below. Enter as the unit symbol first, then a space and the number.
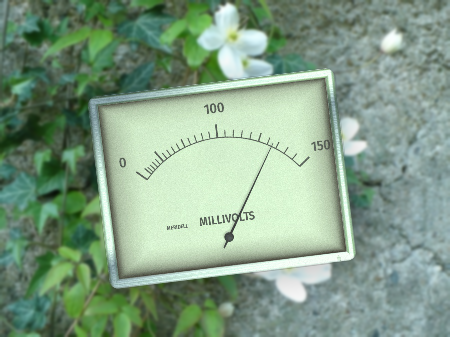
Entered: mV 132.5
